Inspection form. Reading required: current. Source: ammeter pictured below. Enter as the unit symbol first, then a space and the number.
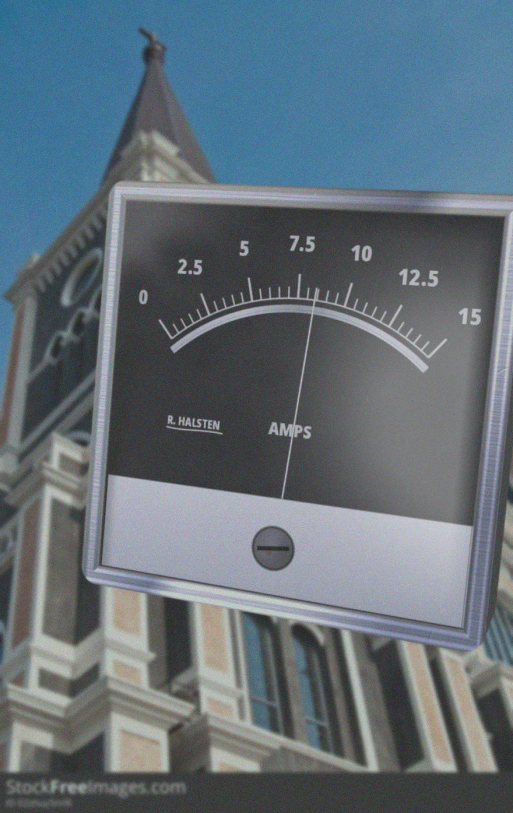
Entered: A 8.5
